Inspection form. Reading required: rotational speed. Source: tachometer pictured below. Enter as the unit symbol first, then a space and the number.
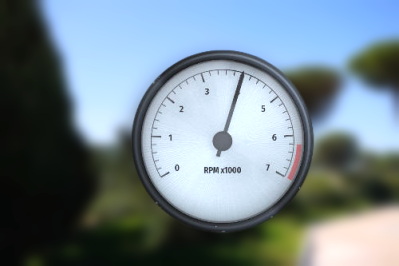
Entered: rpm 4000
